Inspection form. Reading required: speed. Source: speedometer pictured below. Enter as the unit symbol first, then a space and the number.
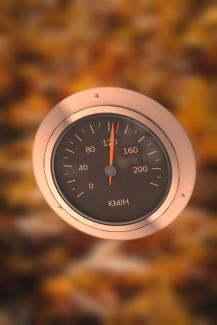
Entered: km/h 125
